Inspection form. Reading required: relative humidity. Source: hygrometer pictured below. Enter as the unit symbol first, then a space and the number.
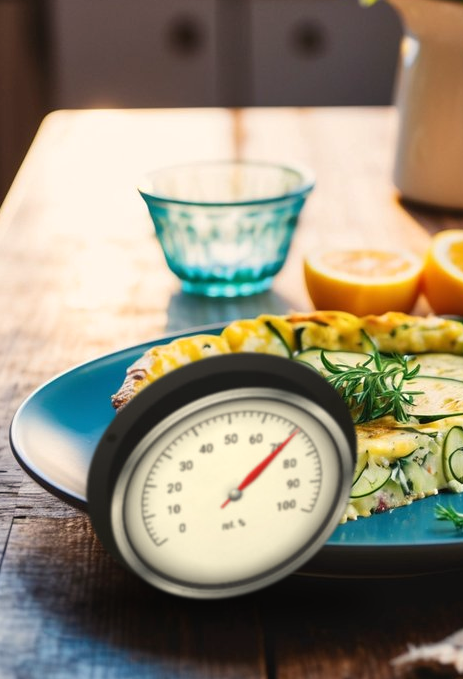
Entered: % 70
